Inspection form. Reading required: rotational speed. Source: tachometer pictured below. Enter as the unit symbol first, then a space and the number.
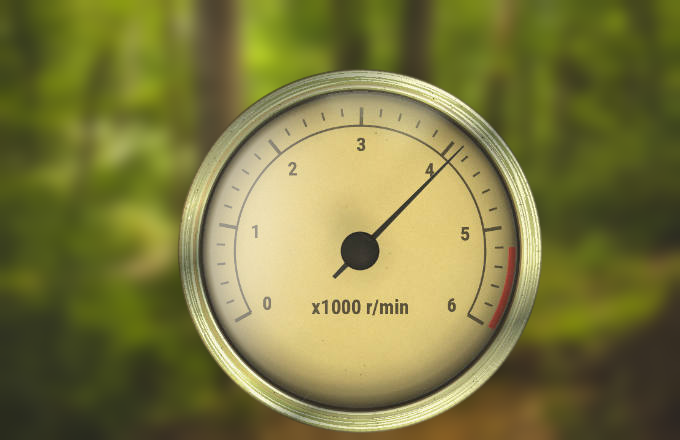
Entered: rpm 4100
